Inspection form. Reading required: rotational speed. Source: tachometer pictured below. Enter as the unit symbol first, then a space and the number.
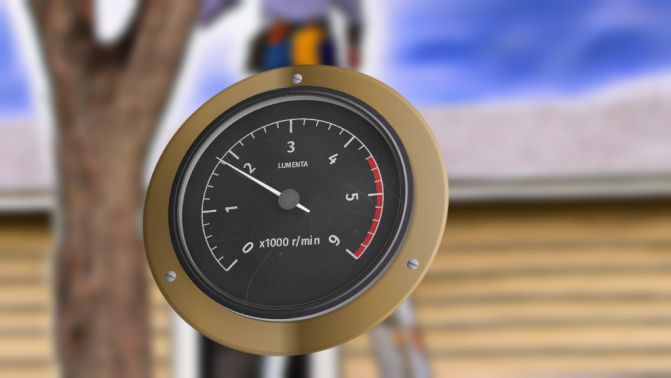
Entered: rpm 1800
